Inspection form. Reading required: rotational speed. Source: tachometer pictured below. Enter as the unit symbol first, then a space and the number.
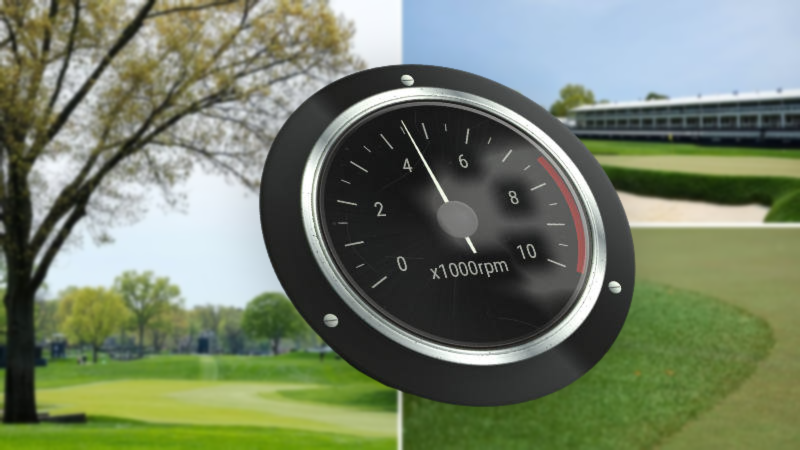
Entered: rpm 4500
